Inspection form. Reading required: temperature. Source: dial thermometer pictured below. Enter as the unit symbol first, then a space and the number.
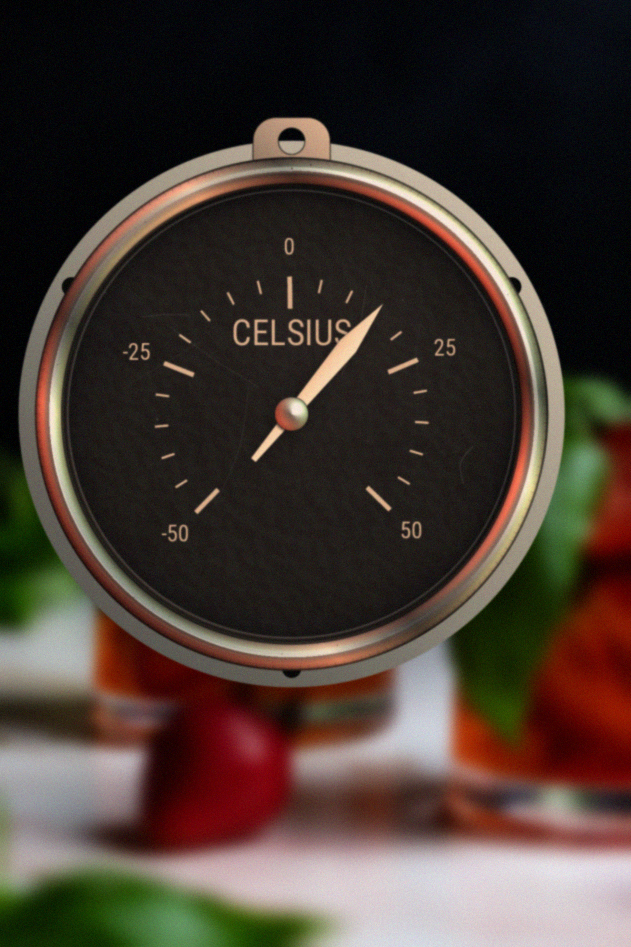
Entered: °C 15
